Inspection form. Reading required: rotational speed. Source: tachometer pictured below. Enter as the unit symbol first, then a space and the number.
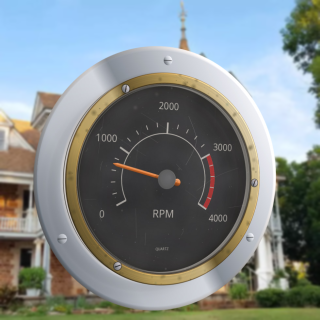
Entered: rpm 700
